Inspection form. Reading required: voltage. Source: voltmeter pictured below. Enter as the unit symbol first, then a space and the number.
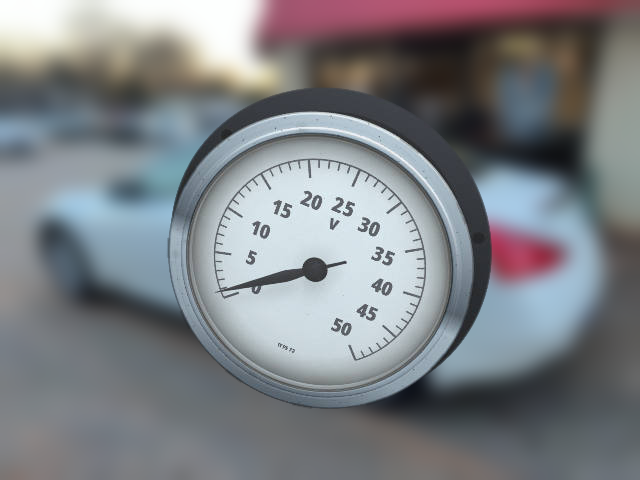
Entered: V 1
